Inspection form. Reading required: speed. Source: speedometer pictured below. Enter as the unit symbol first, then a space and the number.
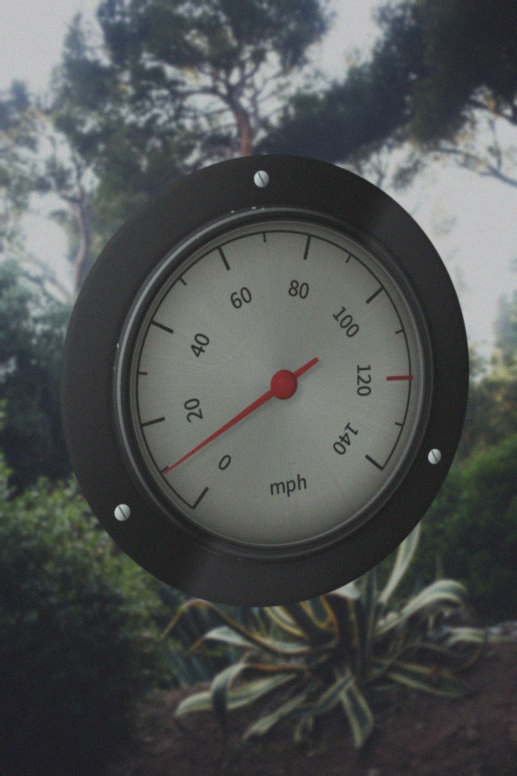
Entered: mph 10
